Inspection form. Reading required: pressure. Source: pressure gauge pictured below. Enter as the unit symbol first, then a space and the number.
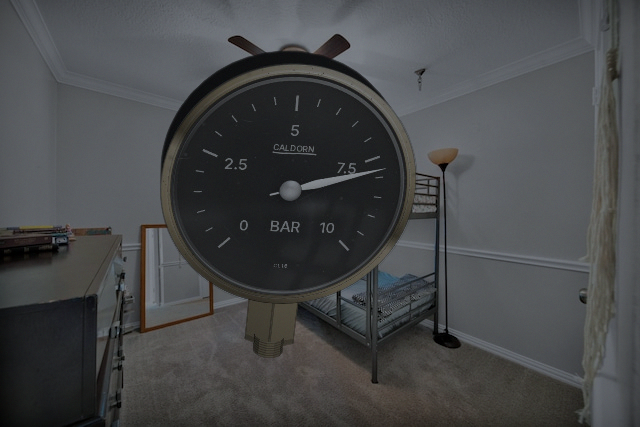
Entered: bar 7.75
